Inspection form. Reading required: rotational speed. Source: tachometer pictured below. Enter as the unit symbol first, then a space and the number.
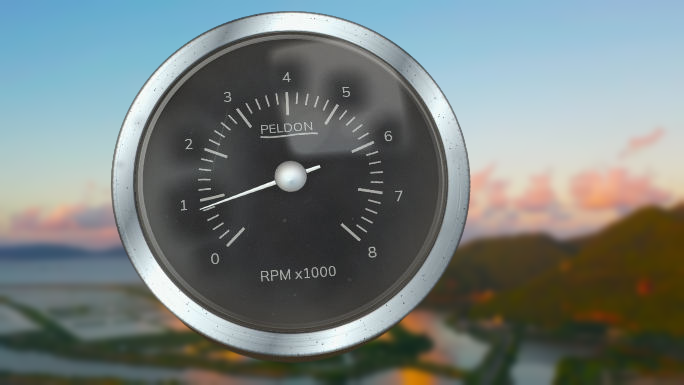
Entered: rpm 800
